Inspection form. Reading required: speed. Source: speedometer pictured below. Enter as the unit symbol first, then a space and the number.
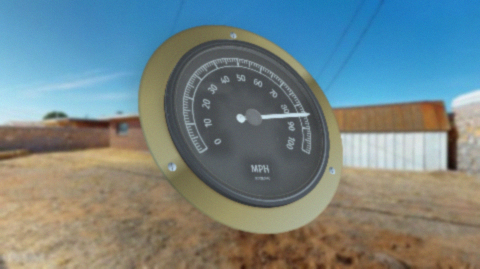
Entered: mph 85
